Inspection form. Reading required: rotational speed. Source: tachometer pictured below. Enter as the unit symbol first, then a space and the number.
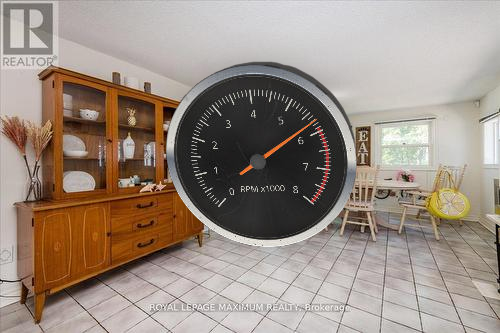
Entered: rpm 5700
